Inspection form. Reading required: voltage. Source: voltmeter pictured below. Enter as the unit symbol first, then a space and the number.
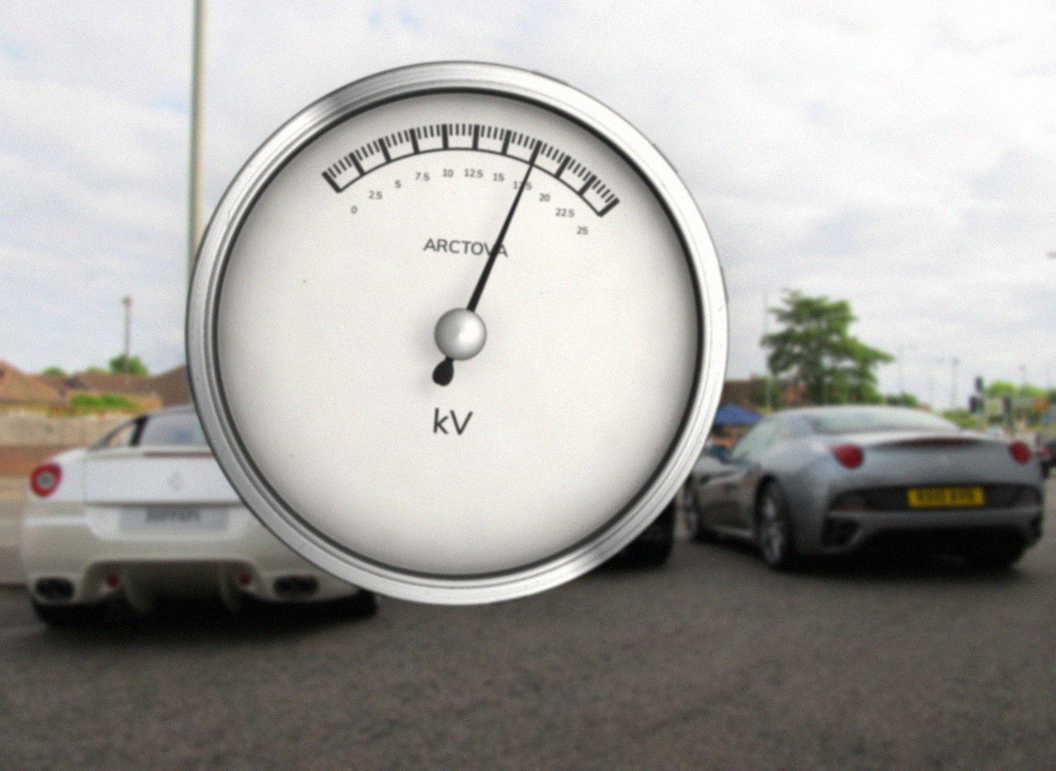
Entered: kV 17.5
